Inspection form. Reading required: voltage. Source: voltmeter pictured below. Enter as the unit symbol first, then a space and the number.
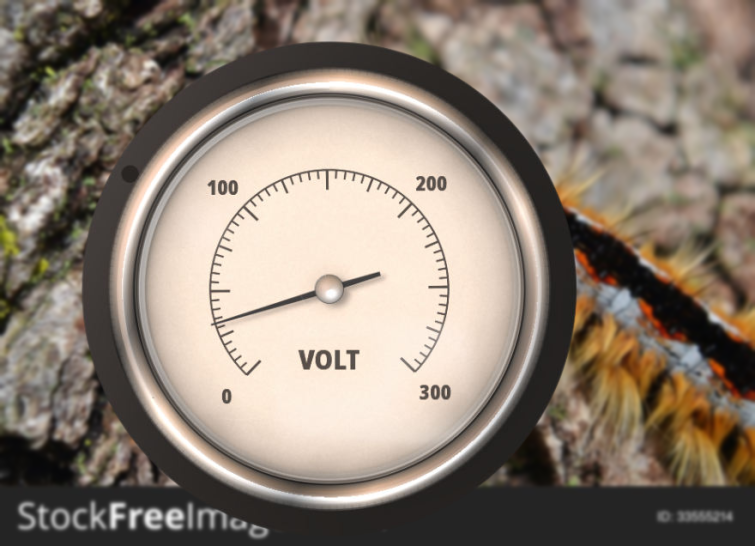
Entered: V 32.5
